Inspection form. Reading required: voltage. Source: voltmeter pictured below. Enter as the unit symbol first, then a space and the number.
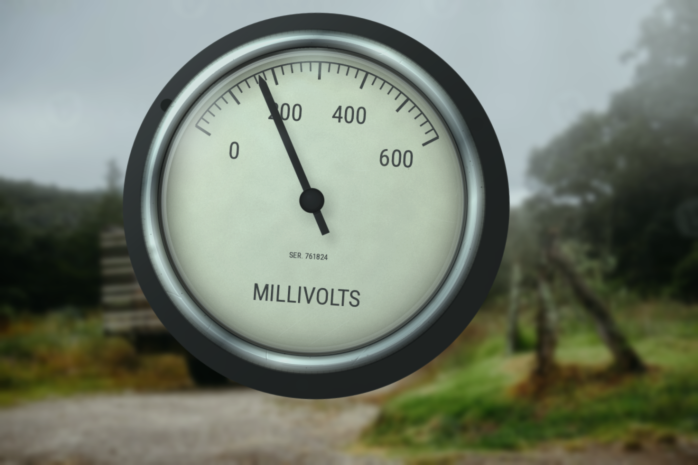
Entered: mV 170
